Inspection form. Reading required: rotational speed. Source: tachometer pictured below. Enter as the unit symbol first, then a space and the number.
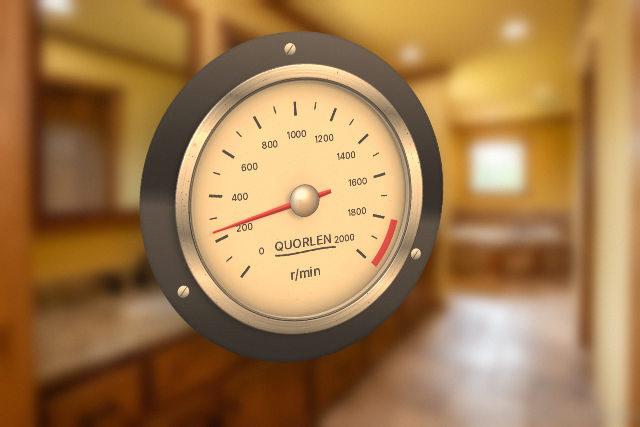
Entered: rpm 250
